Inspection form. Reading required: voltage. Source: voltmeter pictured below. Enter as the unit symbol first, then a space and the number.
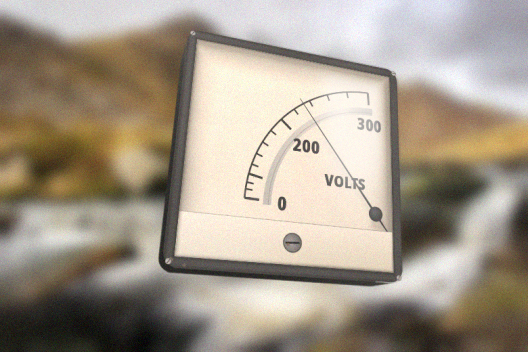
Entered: V 230
